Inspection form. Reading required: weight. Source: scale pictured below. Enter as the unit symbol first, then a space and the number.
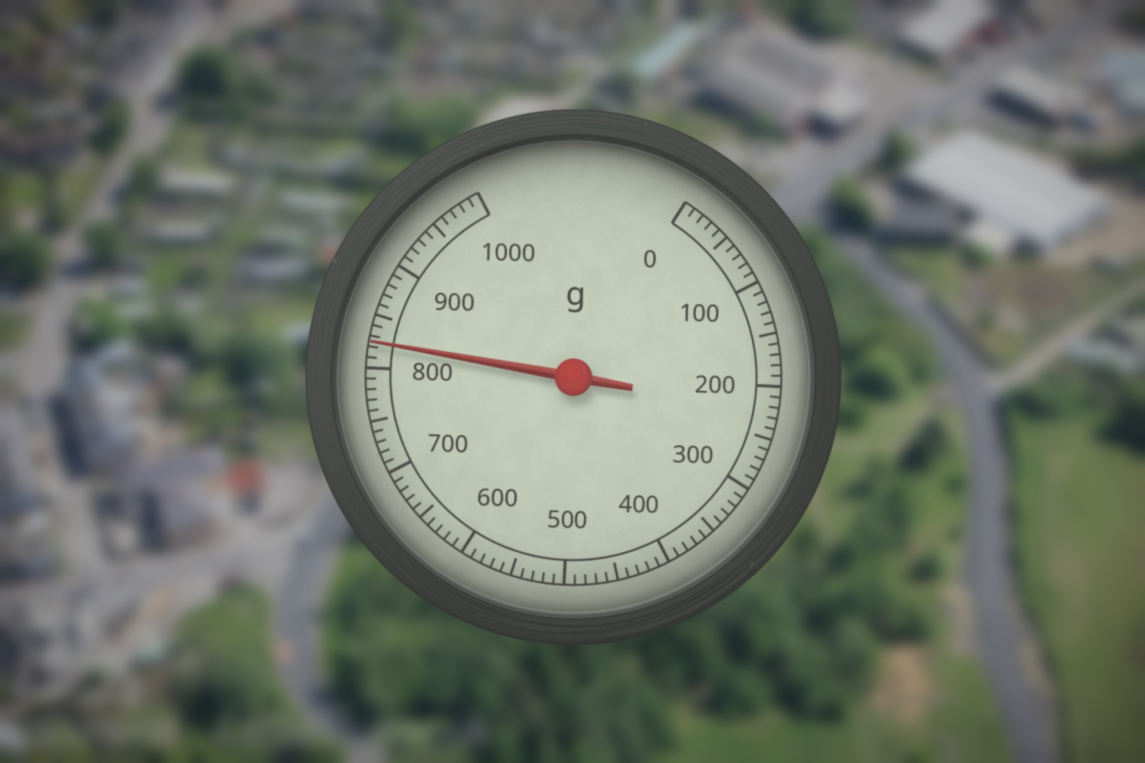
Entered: g 825
